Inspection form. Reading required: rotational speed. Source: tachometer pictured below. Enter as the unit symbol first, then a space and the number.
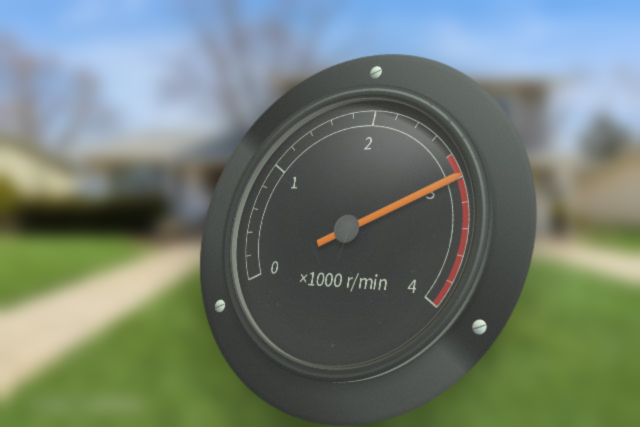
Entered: rpm 3000
